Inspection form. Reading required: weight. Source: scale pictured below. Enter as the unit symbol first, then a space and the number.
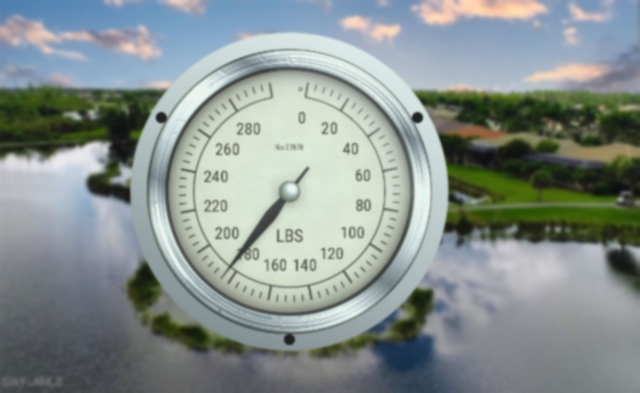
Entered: lb 184
